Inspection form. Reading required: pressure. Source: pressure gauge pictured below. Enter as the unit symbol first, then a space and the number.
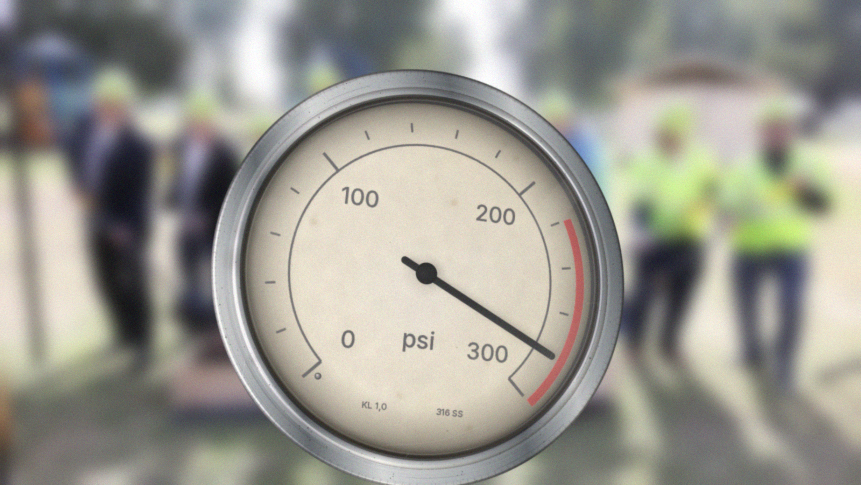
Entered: psi 280
